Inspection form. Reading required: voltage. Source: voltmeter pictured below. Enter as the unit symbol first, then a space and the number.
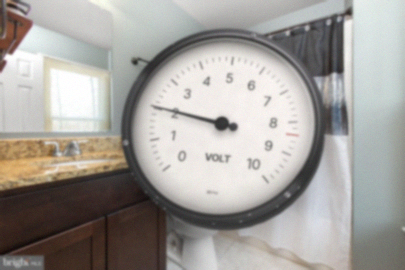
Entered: V 2
